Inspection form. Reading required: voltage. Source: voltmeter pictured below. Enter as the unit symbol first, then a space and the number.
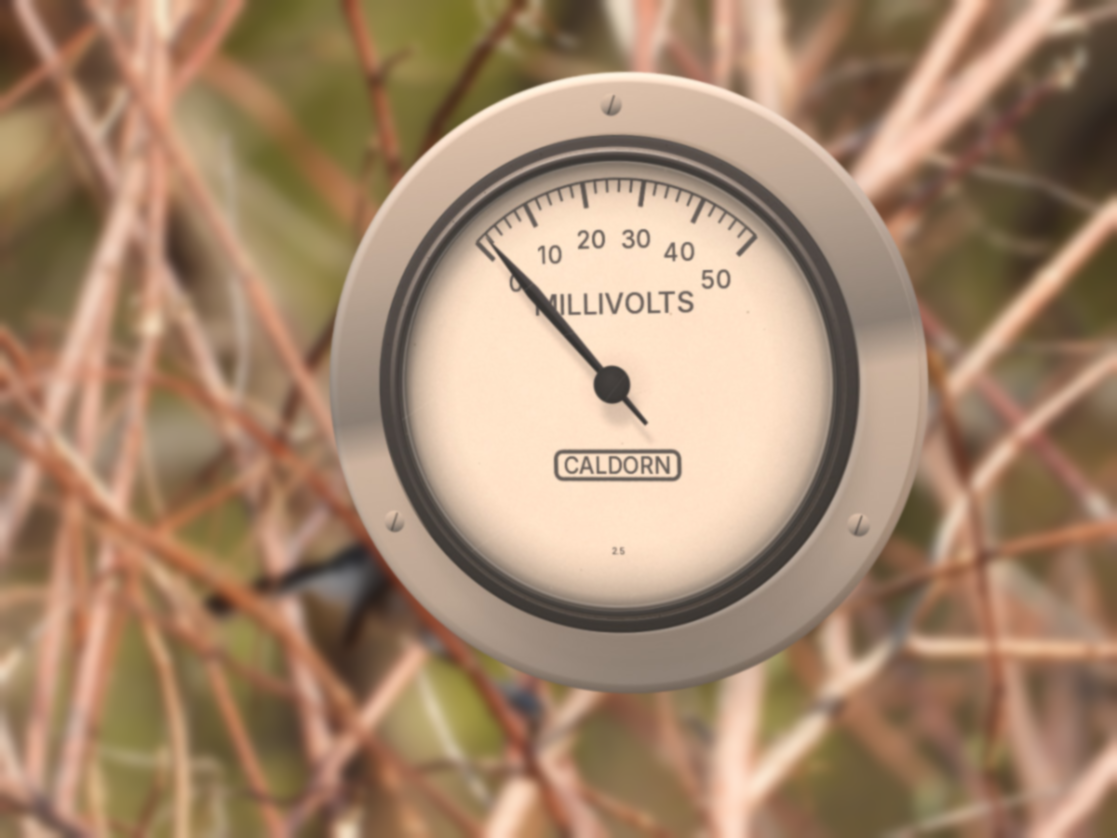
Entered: mV 2
